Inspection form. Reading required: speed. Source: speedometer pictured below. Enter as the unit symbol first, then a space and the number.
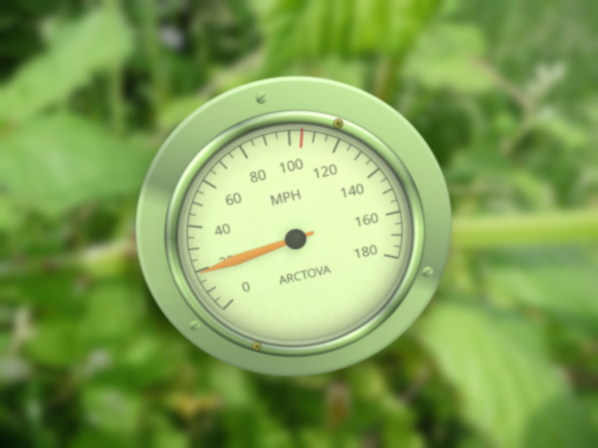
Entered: mph 20
